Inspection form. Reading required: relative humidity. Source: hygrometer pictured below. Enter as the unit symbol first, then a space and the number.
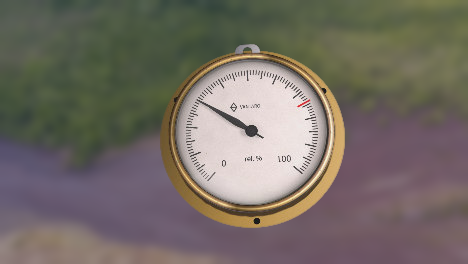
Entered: % 30
